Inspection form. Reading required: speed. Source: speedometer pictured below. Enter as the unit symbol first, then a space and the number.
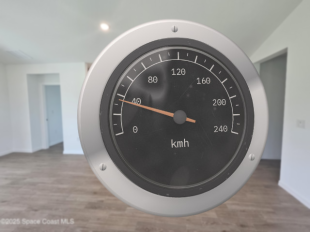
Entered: km/h 35
